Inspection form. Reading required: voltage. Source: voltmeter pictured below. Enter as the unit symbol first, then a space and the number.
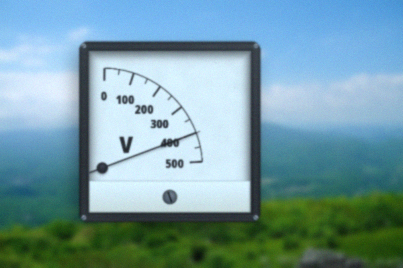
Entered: V 400
